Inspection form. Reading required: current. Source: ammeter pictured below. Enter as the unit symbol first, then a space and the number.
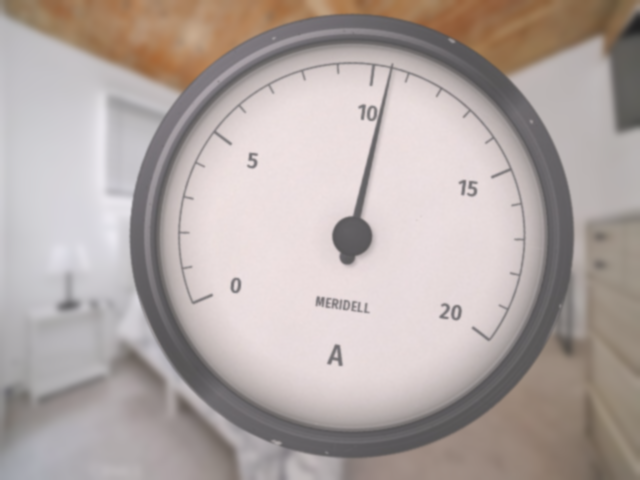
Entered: A 10.5
